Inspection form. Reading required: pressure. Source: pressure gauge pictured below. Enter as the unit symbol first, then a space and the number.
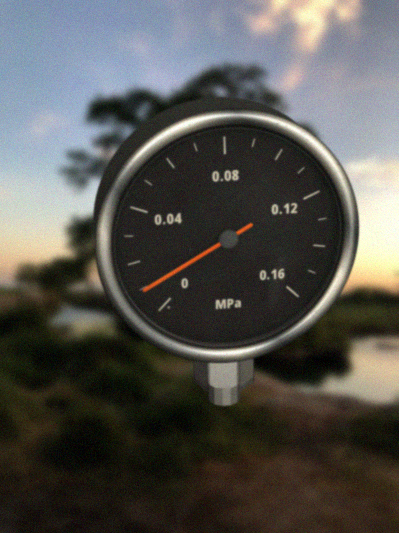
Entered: MPa 0.01
